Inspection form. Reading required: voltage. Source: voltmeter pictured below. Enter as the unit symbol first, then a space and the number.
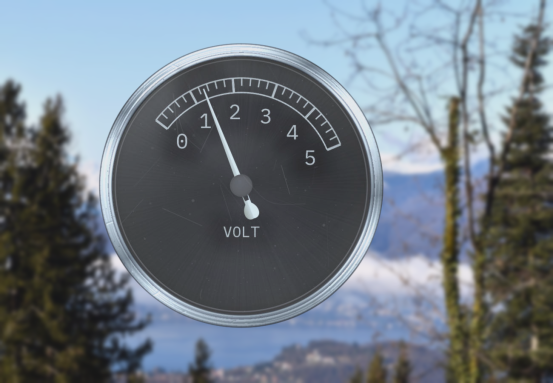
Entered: V 1.3
